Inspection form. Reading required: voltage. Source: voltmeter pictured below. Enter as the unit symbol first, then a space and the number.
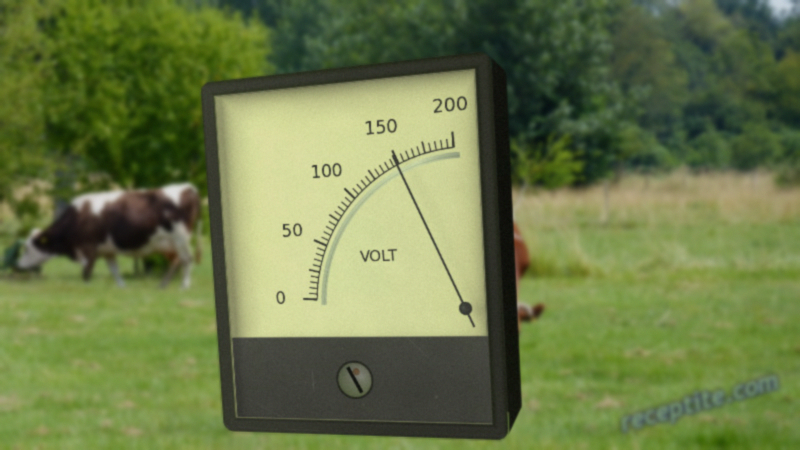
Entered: V 150
